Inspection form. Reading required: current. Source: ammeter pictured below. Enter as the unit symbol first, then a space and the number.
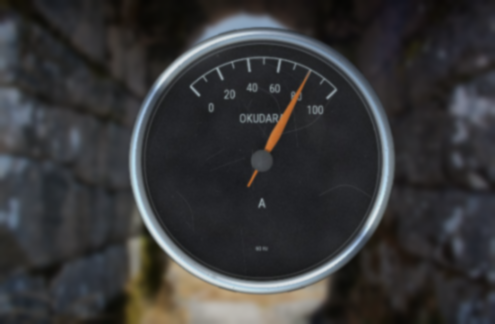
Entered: A 80
